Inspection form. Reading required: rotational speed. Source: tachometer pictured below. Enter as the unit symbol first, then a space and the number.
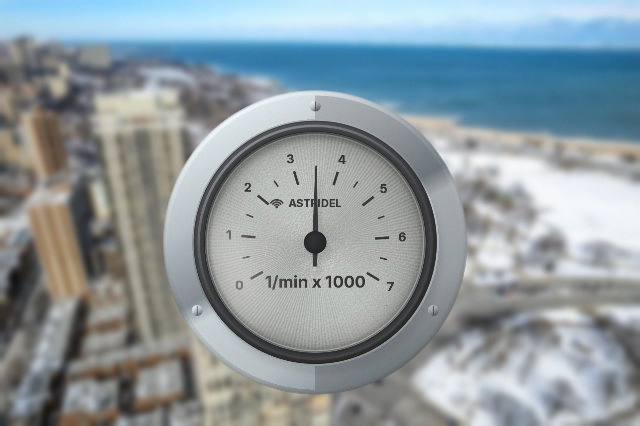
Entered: rpm 3500
